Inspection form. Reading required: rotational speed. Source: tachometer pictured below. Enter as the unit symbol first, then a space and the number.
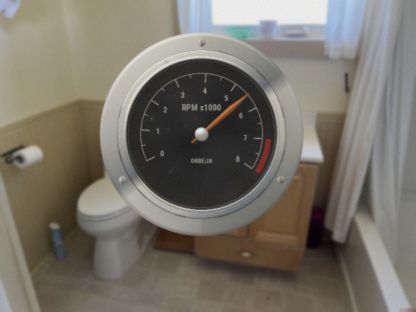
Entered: rpm 5500
